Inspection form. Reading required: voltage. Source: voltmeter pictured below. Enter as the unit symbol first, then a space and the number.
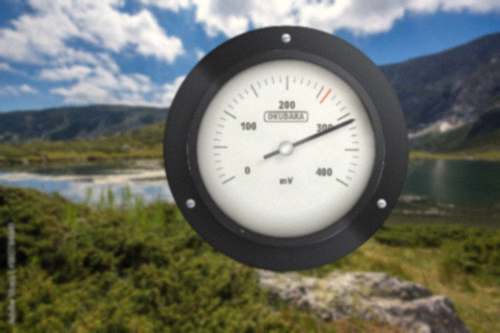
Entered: mV 310
